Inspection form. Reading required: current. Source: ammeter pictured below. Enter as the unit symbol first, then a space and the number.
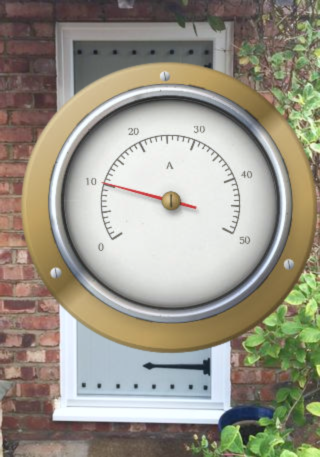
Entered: A 10
